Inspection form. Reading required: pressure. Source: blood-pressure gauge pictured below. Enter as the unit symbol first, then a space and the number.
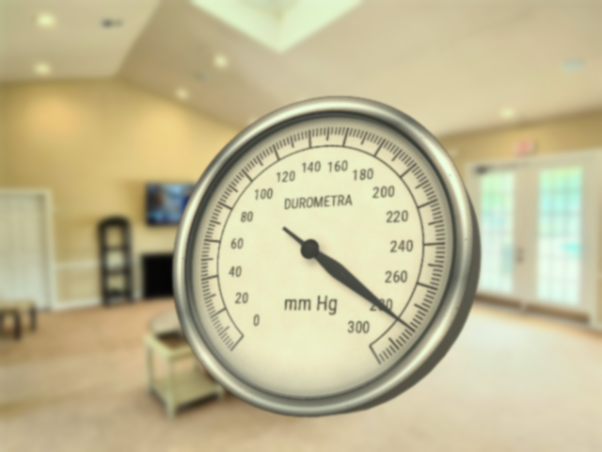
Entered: mmHg 280
